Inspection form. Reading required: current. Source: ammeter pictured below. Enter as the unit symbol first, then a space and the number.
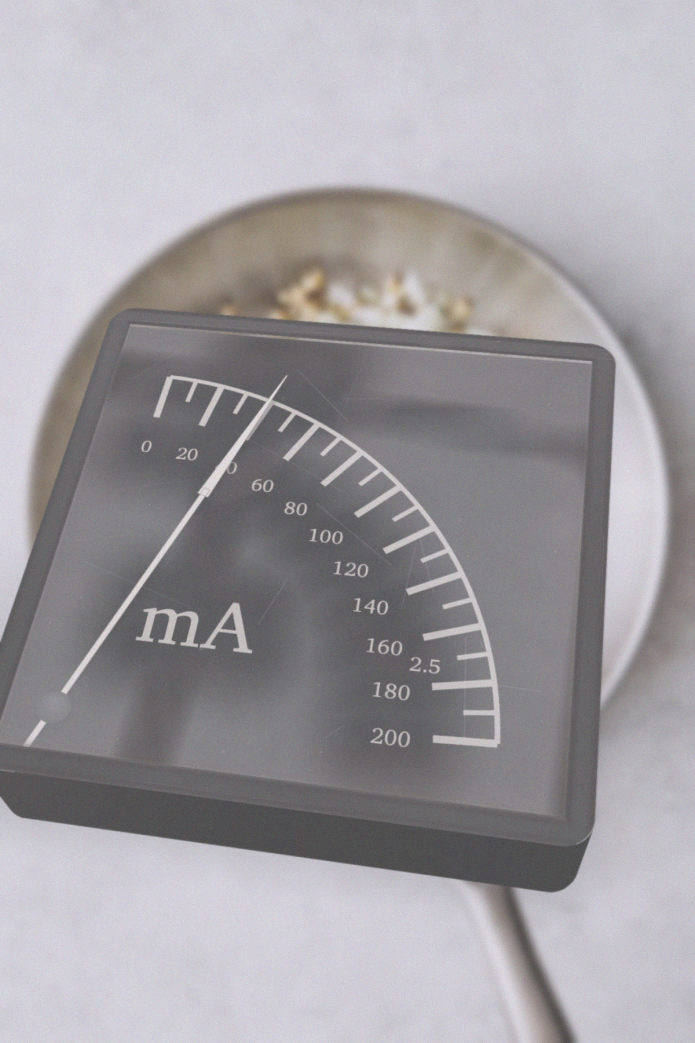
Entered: mA 40
